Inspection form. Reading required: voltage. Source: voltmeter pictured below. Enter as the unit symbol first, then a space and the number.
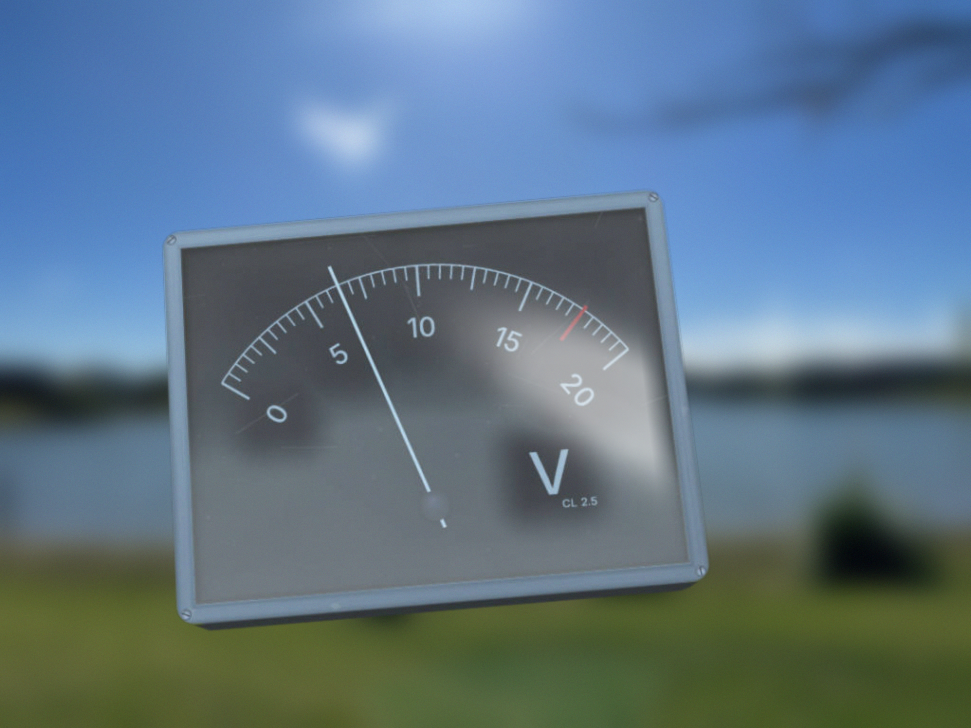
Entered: V 6.5
